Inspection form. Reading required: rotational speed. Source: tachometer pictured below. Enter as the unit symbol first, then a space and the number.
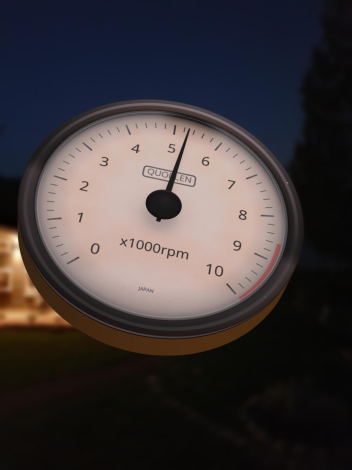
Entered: rpm 5300
